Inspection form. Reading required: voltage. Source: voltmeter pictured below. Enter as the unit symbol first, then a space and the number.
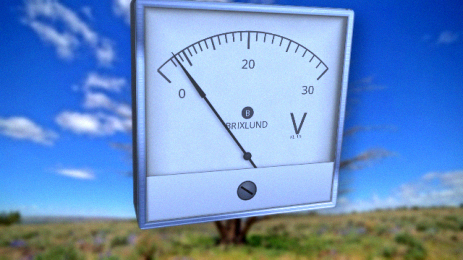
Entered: V 8
